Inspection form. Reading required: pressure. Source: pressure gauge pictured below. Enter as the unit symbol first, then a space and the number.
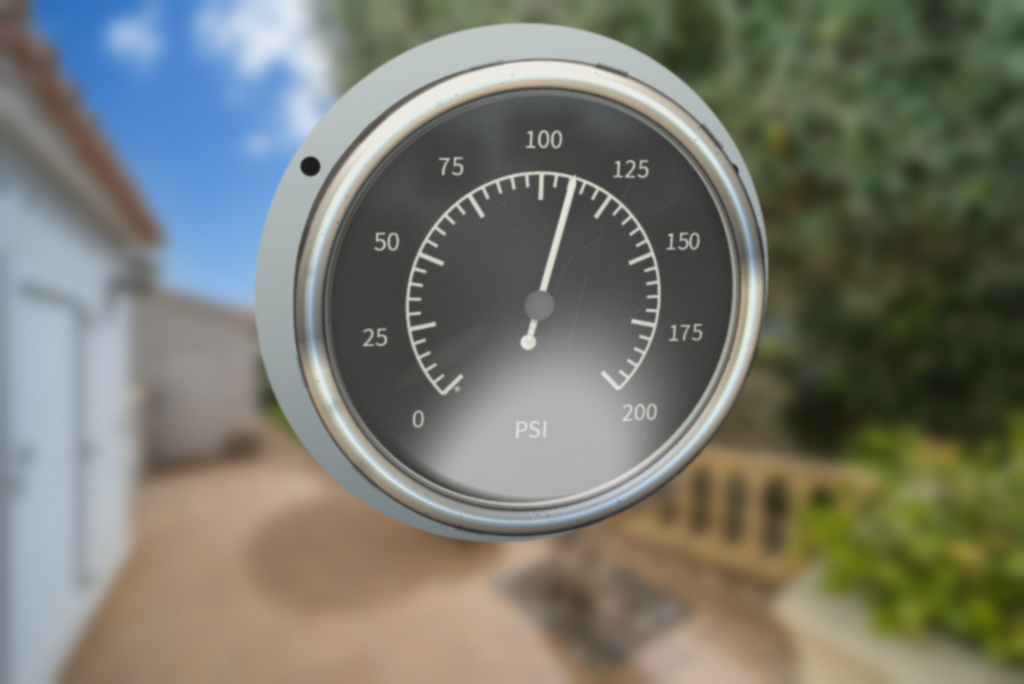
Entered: psi 110
